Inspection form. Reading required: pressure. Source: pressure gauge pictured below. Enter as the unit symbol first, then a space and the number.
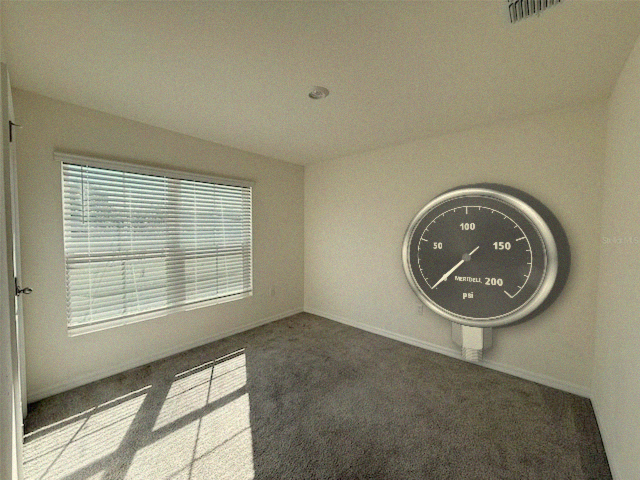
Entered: psi 0
